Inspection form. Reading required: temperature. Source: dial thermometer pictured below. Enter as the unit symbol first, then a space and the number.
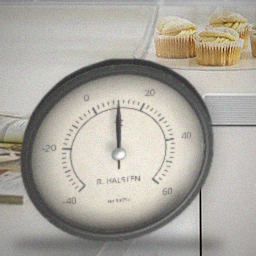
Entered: °C 10
